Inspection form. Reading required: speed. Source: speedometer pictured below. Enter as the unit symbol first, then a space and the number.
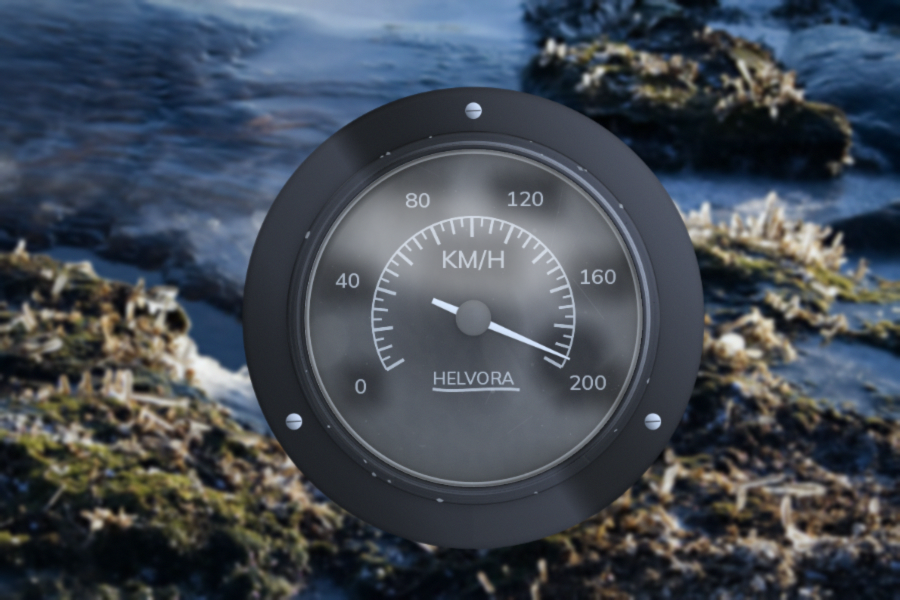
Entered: km/h 195
